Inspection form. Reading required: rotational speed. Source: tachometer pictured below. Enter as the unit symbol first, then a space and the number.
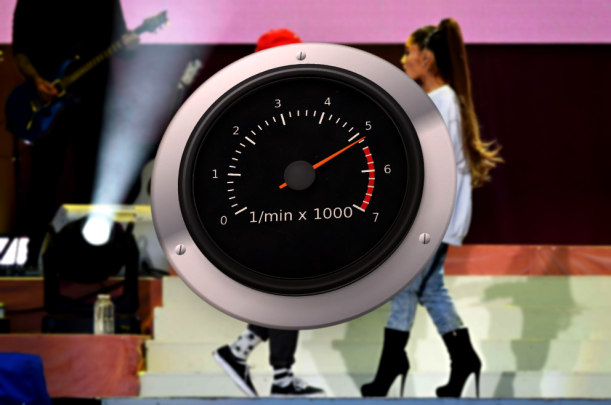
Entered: rpm 5200
